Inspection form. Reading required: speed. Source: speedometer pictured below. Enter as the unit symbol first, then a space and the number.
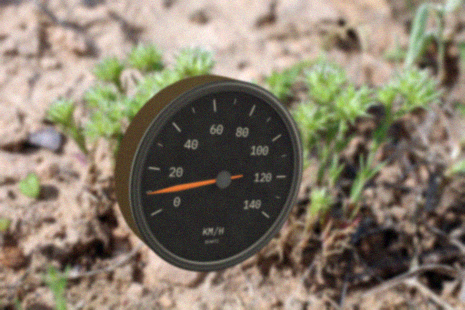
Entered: km/h 10
